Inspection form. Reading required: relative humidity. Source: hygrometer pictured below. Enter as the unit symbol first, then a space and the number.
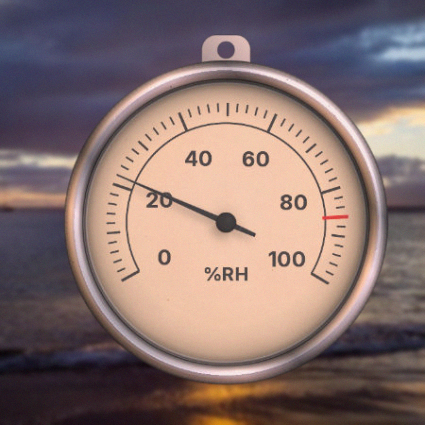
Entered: % 22
